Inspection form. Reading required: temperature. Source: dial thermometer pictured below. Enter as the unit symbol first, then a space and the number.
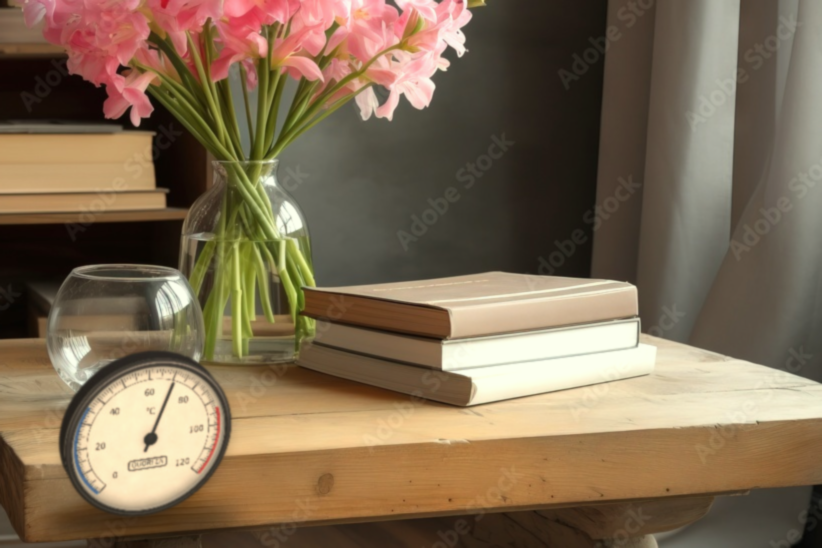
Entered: °C 70
